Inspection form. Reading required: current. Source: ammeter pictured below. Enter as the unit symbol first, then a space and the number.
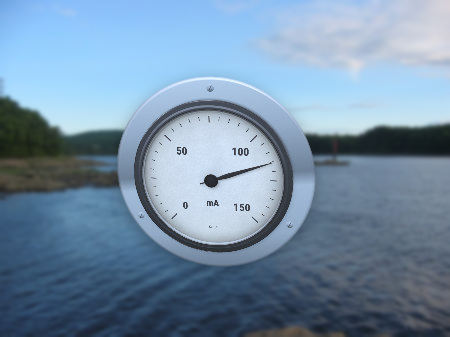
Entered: mA 115
